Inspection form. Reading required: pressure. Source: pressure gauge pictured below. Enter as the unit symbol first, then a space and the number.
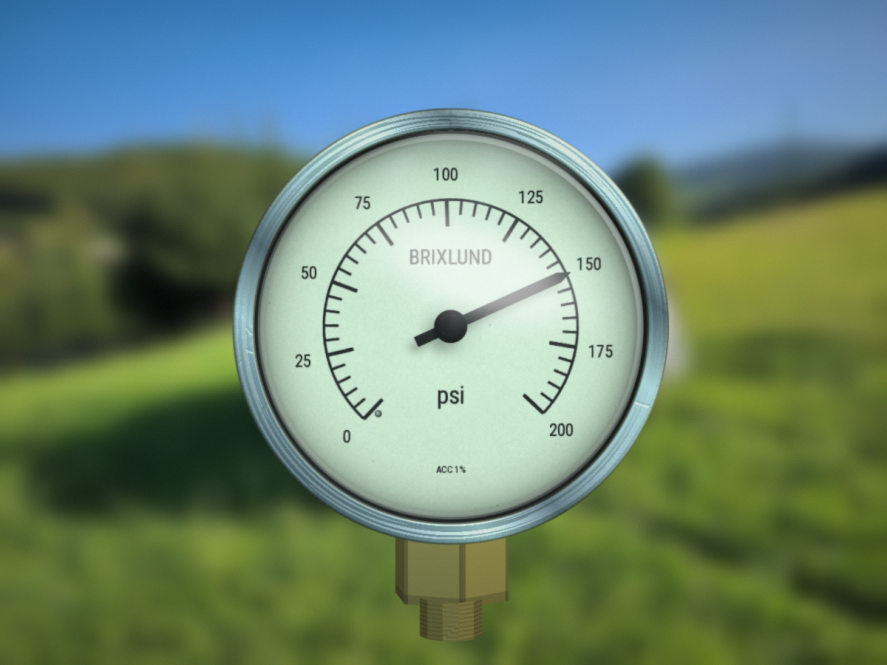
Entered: psi 150
